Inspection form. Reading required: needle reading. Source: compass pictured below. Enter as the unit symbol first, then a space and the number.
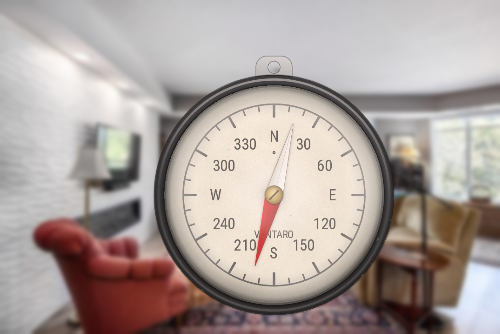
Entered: ° 195
